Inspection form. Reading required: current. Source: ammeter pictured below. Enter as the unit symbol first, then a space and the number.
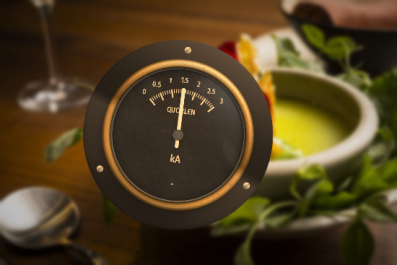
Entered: kA 1.5
